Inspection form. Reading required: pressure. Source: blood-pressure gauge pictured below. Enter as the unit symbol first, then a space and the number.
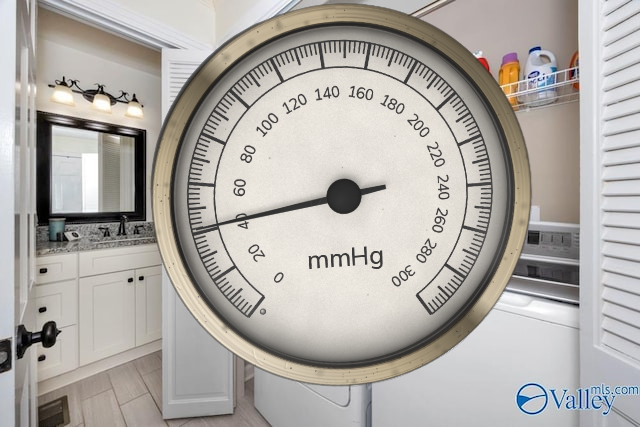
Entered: mmHg 42
